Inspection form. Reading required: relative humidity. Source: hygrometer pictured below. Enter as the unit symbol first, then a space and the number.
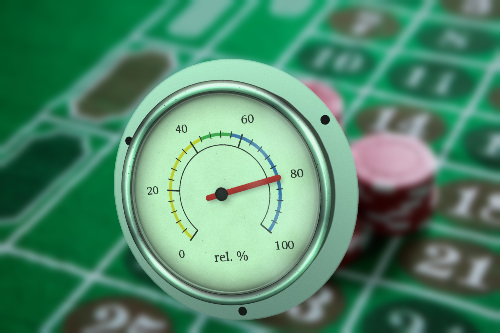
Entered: % 80
